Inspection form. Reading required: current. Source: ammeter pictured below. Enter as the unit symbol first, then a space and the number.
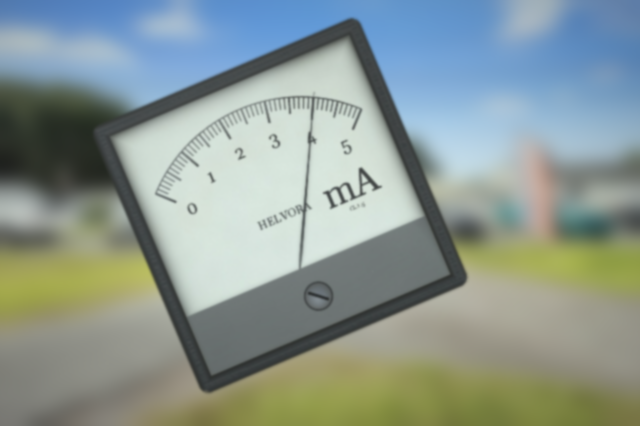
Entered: mA 4
